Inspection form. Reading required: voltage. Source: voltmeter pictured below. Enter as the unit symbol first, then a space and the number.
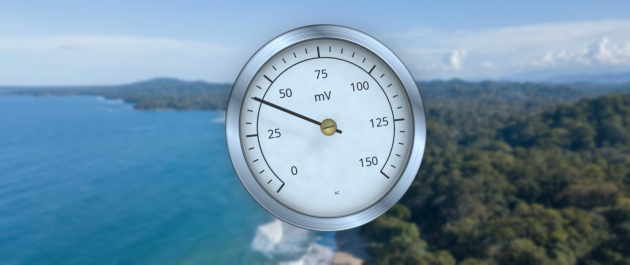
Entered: mV 40
